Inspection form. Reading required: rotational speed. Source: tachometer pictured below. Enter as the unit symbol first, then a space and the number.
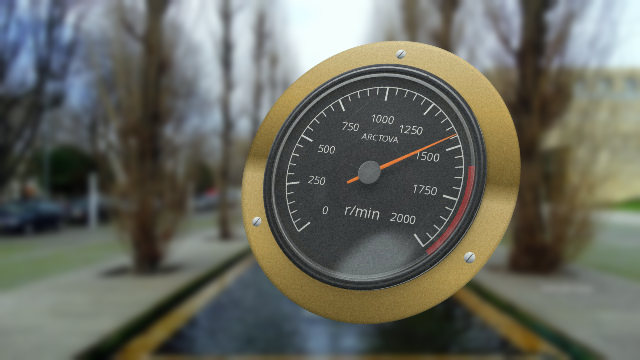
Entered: rpm 1450
